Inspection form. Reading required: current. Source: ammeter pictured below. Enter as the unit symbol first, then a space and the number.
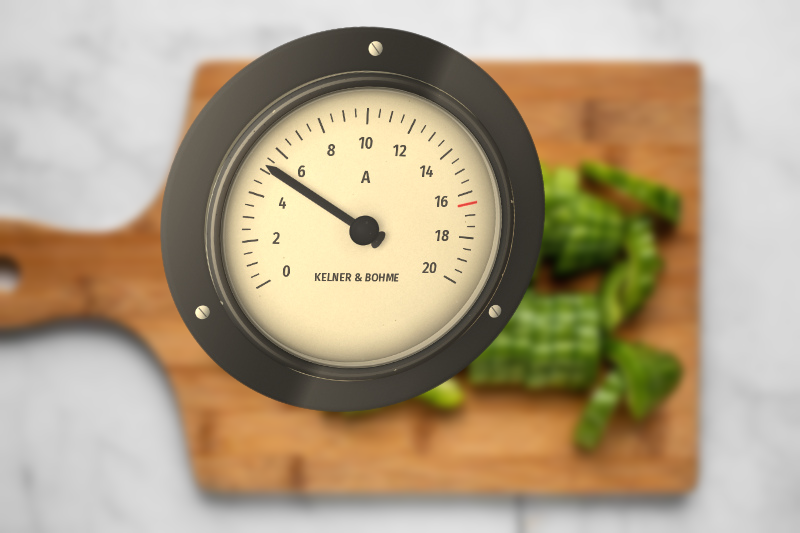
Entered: A 5.25
